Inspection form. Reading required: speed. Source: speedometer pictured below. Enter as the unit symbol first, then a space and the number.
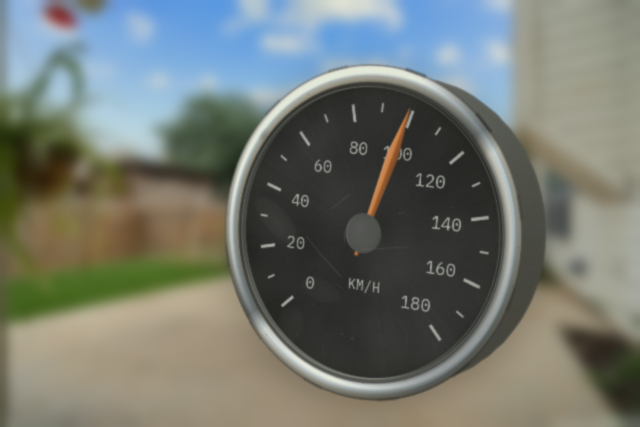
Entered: km/h 100
